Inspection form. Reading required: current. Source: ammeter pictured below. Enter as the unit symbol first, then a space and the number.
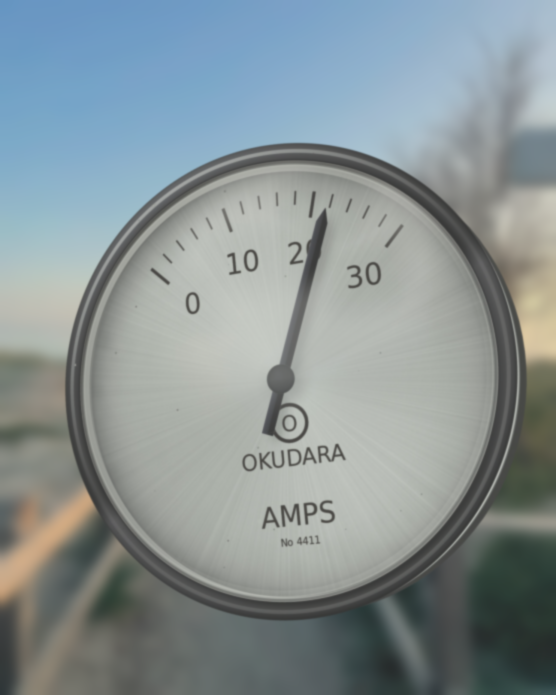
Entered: A 22
